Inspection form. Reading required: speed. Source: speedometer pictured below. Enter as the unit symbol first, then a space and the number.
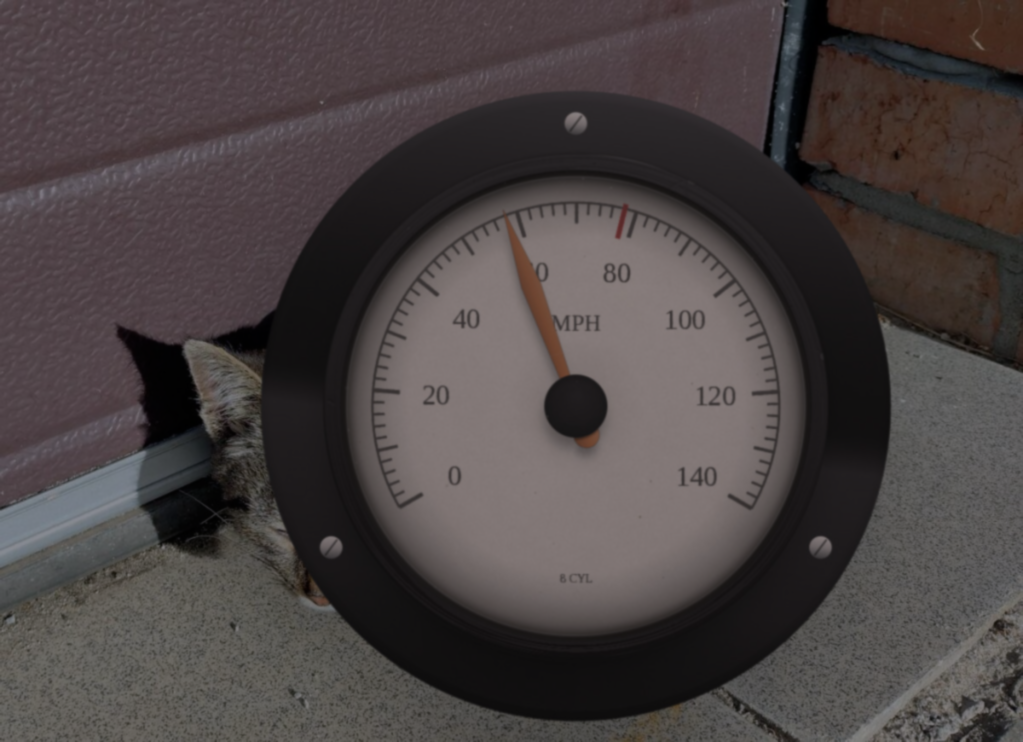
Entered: mph 58
